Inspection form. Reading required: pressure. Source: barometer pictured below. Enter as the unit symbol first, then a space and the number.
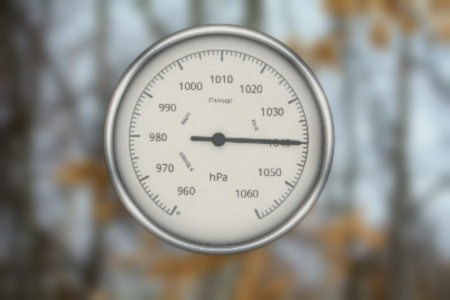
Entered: hPa 1040
